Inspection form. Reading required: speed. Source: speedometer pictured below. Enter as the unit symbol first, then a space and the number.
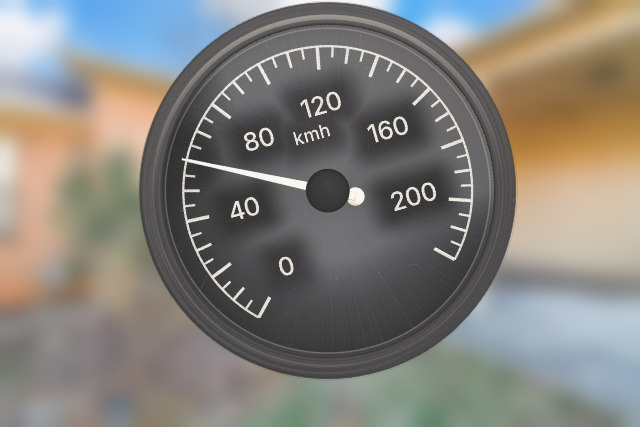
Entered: km/h 60
